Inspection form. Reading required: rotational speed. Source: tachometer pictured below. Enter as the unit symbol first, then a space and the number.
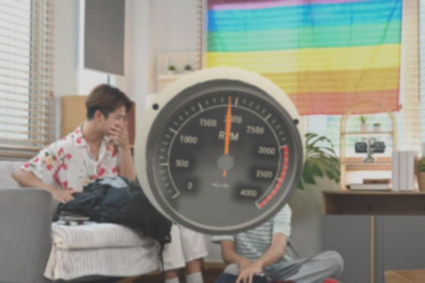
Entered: rpm 1900
